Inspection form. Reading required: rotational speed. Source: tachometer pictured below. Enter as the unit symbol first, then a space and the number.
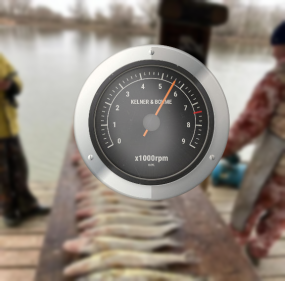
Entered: rpm 5600
